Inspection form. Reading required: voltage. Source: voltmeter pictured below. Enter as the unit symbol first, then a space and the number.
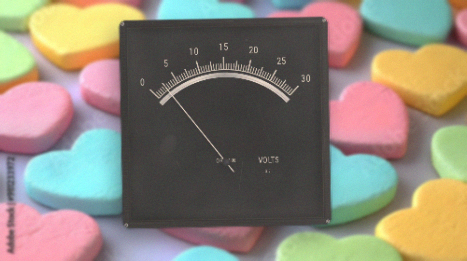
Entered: V 2.5
